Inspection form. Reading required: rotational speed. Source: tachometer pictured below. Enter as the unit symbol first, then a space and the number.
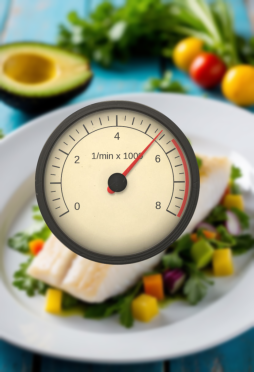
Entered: rpm 5375
